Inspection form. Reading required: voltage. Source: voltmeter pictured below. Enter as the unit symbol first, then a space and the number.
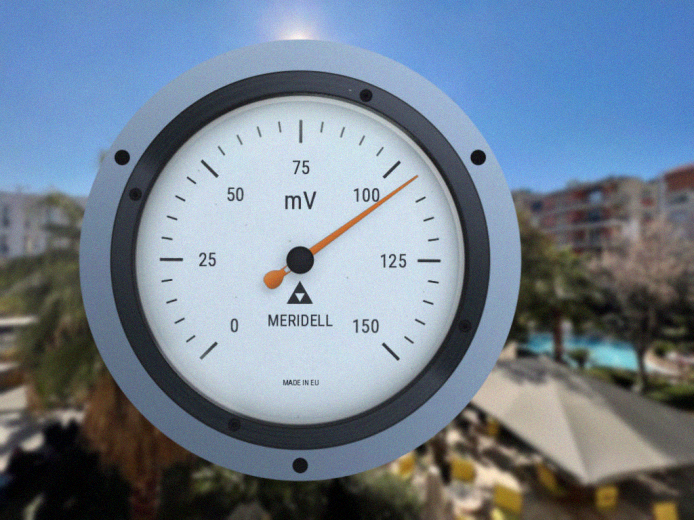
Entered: mV 105
